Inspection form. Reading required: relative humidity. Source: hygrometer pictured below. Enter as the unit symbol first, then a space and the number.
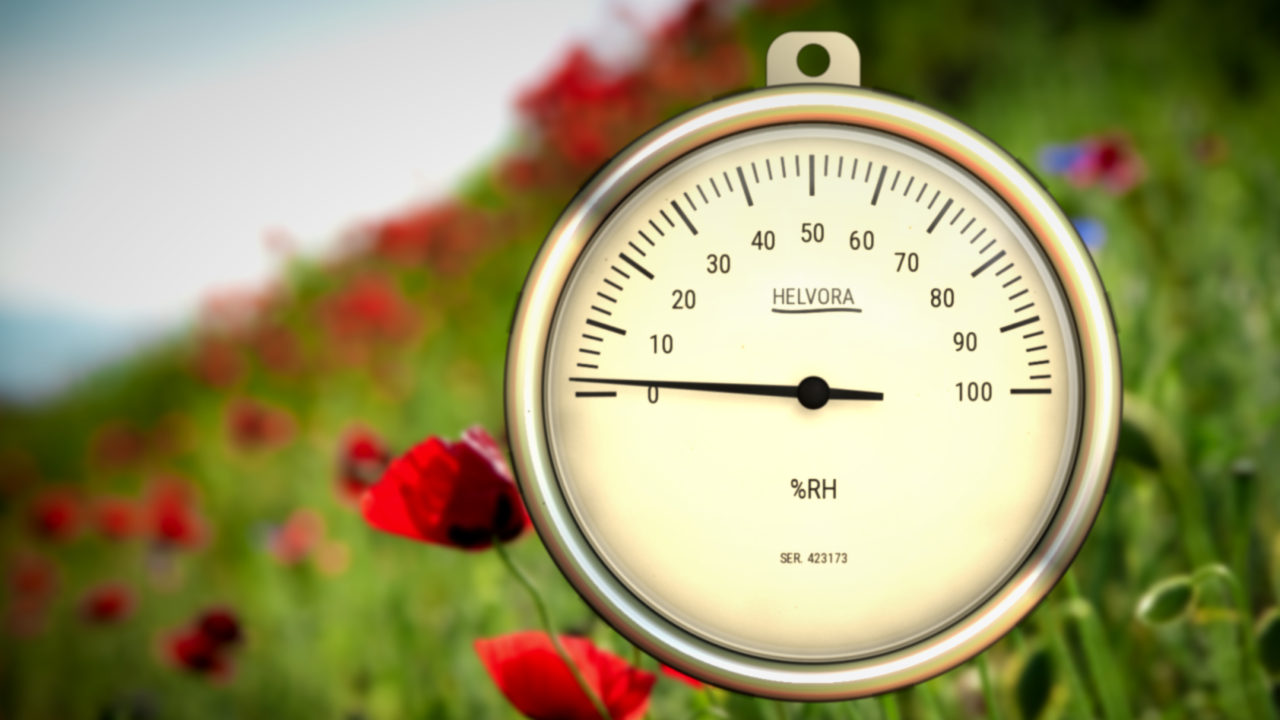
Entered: % 2
